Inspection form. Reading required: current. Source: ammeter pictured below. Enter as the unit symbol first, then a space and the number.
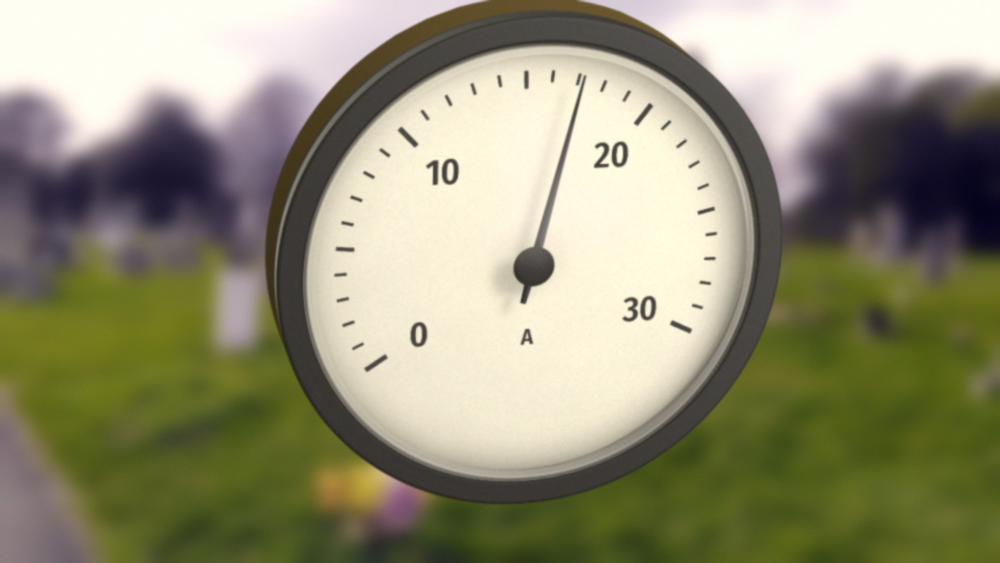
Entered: A 17
